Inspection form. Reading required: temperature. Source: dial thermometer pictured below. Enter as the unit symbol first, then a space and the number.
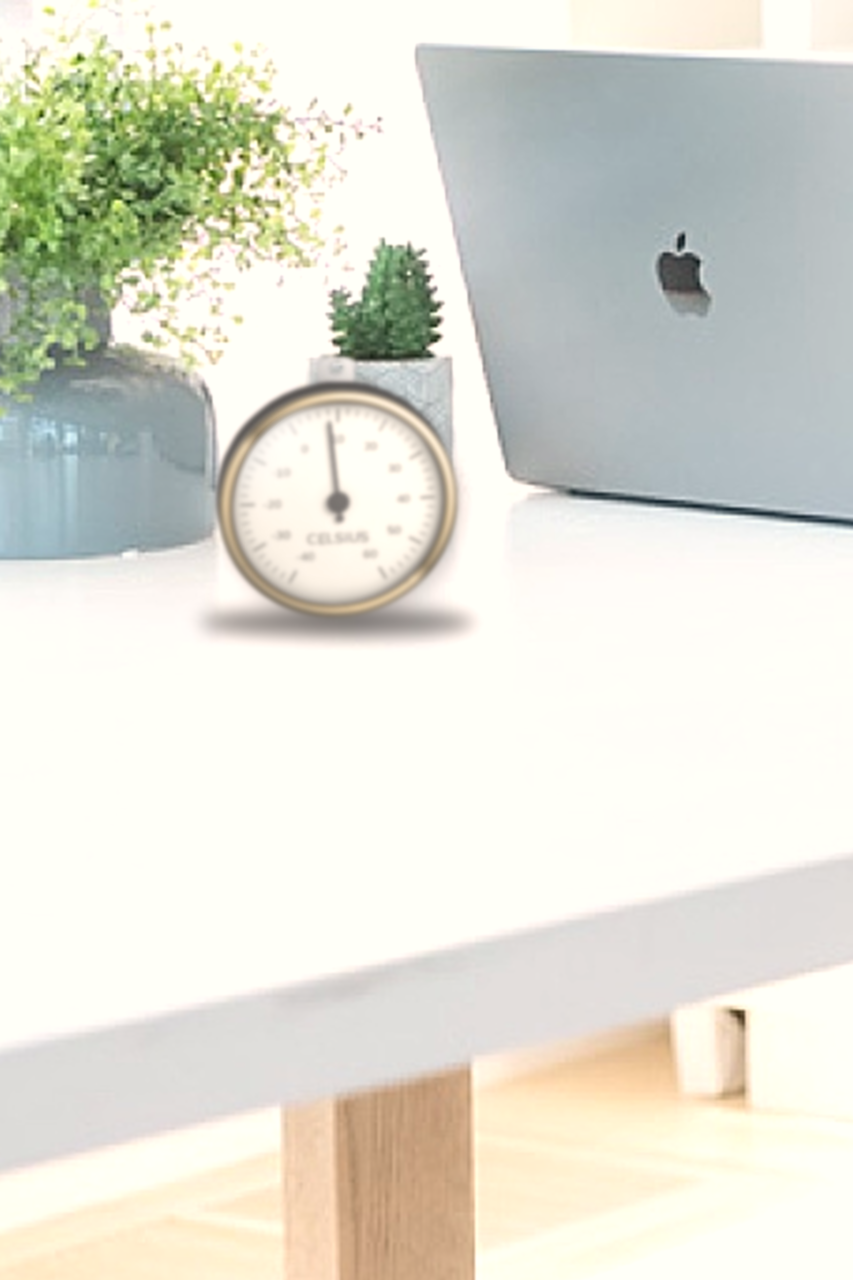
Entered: °C 8
